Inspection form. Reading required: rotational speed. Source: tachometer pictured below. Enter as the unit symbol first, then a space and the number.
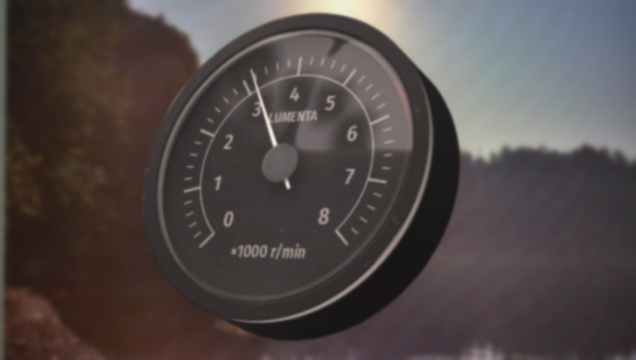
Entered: rpm 3200
